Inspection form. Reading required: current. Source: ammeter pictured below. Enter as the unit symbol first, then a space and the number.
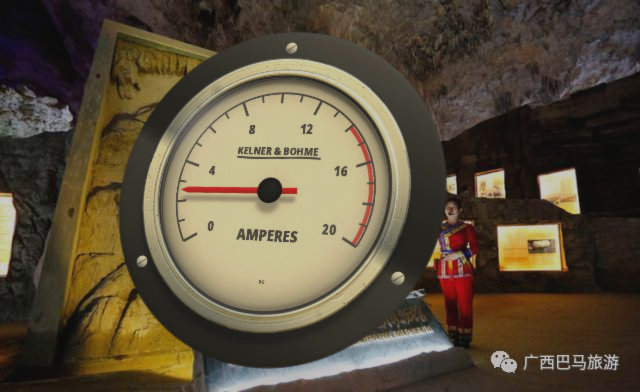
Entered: A 2.5
